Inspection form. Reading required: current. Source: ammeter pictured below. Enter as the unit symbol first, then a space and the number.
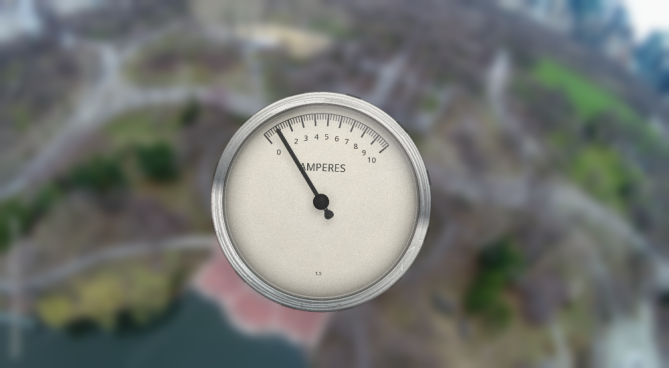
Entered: A 1
